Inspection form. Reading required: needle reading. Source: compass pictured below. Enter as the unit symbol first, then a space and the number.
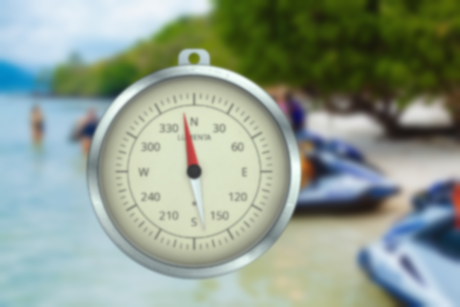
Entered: ° 350
